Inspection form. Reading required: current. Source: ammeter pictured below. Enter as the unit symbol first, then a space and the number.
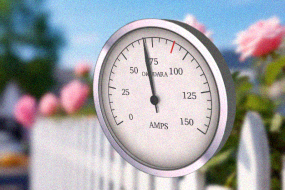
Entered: A 70
